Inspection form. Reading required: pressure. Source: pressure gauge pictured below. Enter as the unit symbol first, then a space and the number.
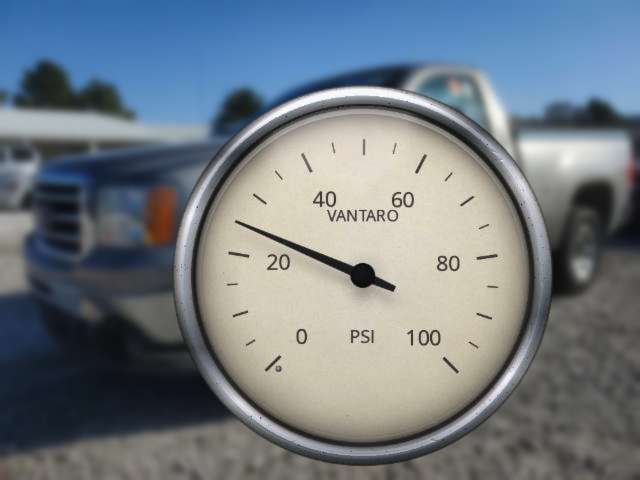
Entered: psi 25
